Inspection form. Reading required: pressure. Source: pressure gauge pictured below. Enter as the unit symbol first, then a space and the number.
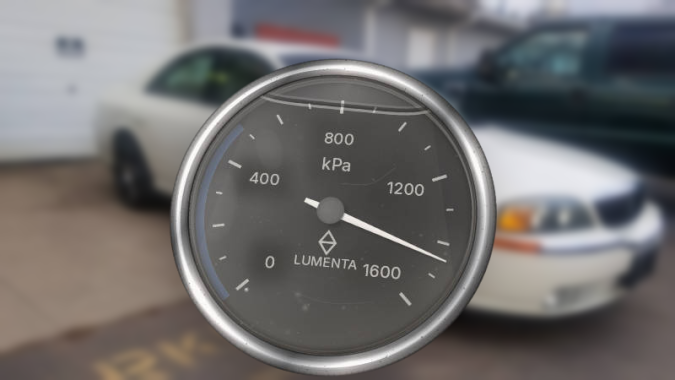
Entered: kPa 1450
